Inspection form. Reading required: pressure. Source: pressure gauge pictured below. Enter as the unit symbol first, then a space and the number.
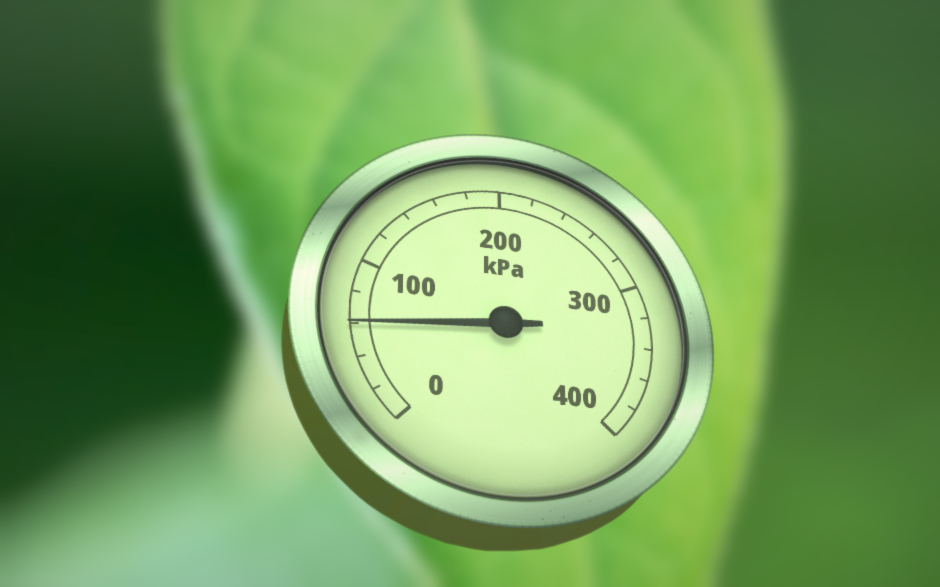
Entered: kPa 60
